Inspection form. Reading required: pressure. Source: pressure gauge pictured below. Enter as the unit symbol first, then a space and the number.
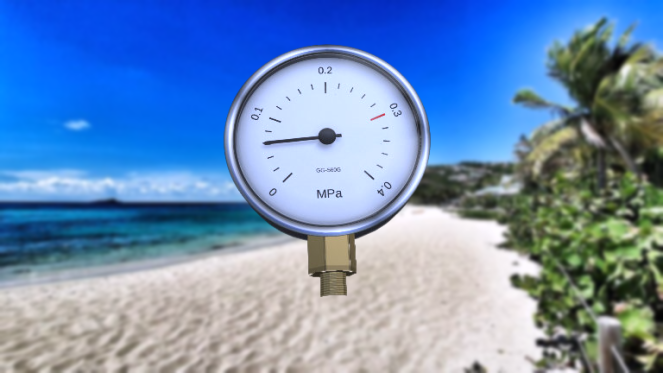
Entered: MPa 0.06
